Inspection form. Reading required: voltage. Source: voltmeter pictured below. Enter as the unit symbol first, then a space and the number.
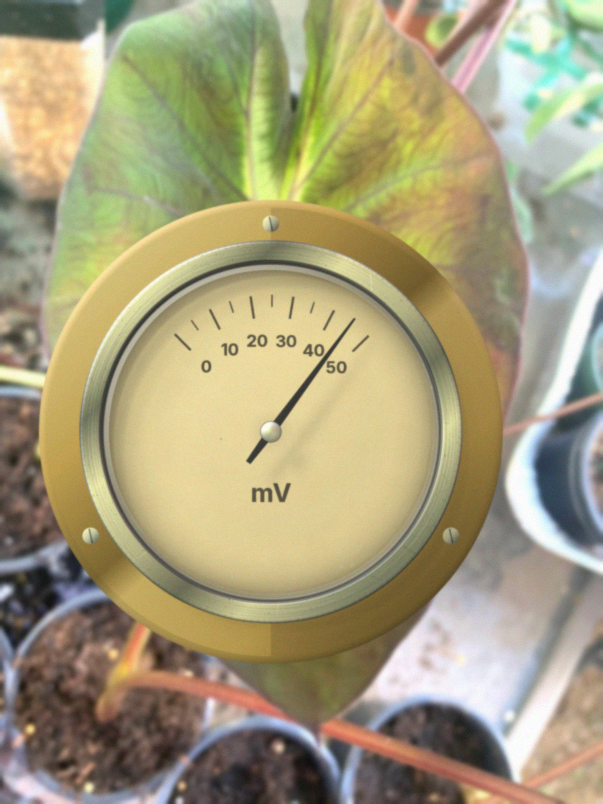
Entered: mV 45
